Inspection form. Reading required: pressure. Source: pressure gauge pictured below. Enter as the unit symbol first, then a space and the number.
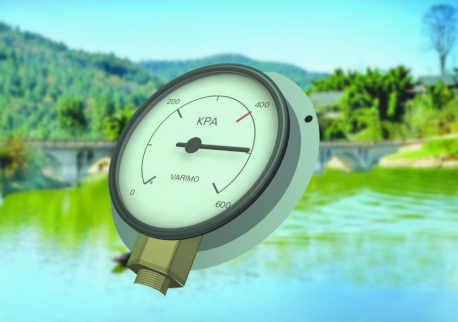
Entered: kPa 500
